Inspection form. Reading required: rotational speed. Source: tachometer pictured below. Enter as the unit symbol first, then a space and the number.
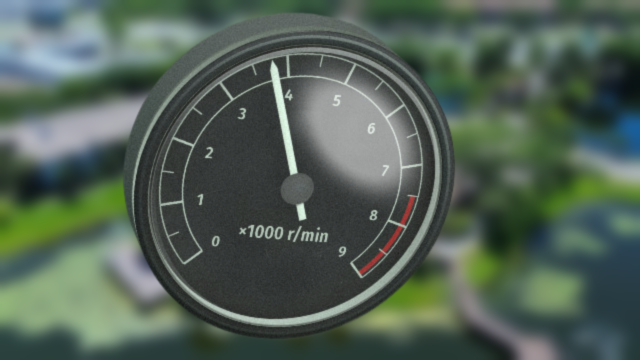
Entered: rpm 3750
